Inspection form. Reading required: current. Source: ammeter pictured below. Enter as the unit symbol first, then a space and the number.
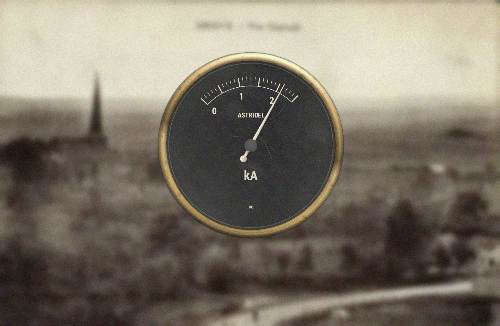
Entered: kA 2.1
